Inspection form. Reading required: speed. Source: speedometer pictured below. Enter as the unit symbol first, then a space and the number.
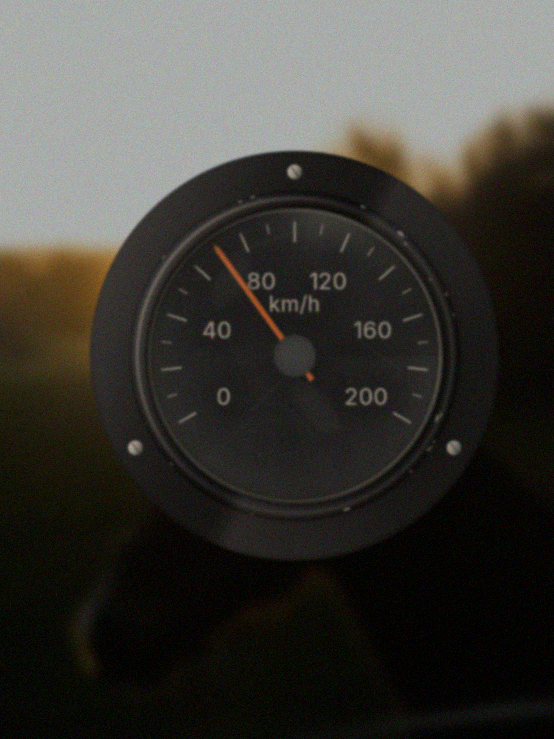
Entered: km/h 70
